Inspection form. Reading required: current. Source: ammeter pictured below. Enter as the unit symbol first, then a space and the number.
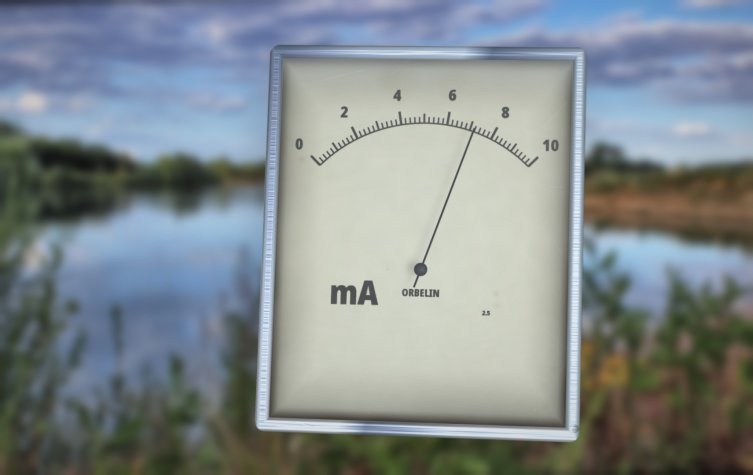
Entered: mA 7.2
